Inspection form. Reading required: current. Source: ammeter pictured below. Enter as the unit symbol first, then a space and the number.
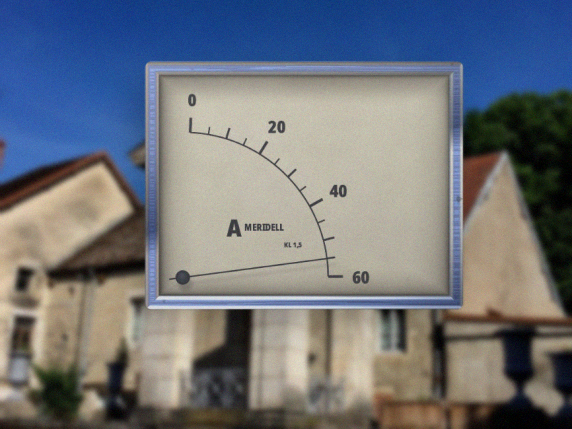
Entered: A 55
